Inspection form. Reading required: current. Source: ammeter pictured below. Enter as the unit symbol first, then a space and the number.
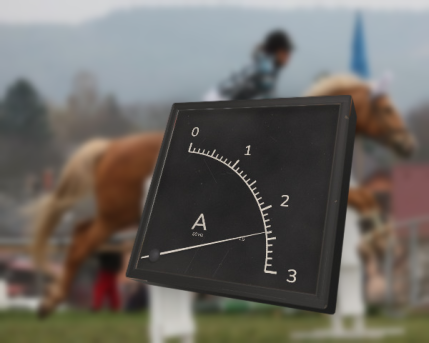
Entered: A 2.4
